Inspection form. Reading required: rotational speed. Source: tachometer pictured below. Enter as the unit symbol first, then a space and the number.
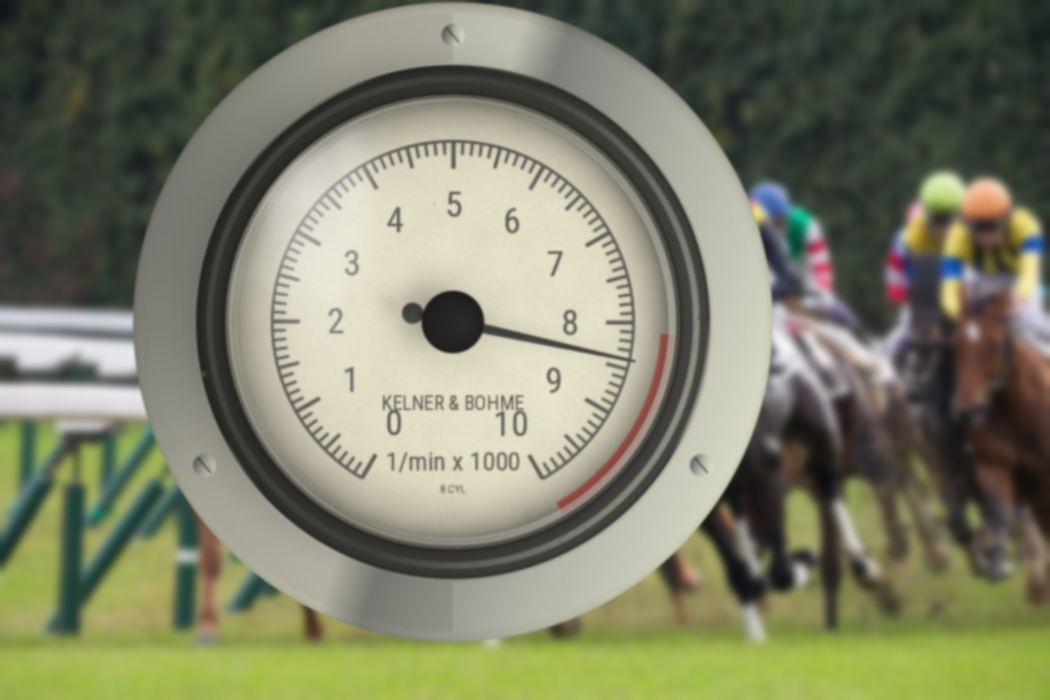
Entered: rpm 8400
